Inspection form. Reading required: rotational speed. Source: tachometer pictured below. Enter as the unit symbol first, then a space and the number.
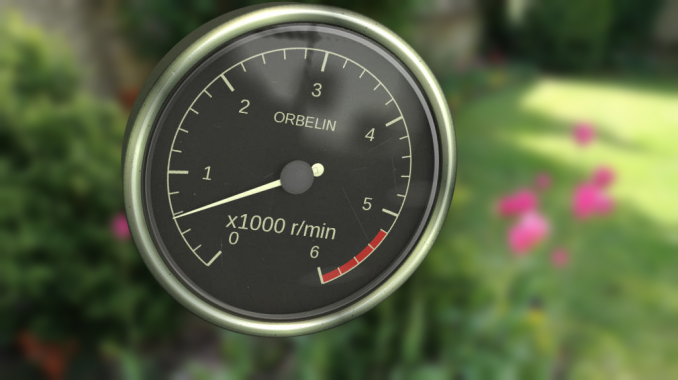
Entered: rpm 600
